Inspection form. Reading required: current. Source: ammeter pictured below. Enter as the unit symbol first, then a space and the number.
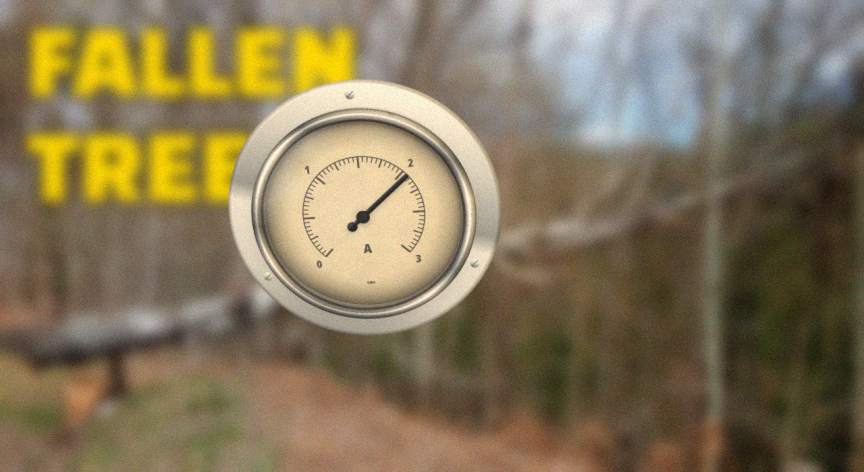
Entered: A 2.05
